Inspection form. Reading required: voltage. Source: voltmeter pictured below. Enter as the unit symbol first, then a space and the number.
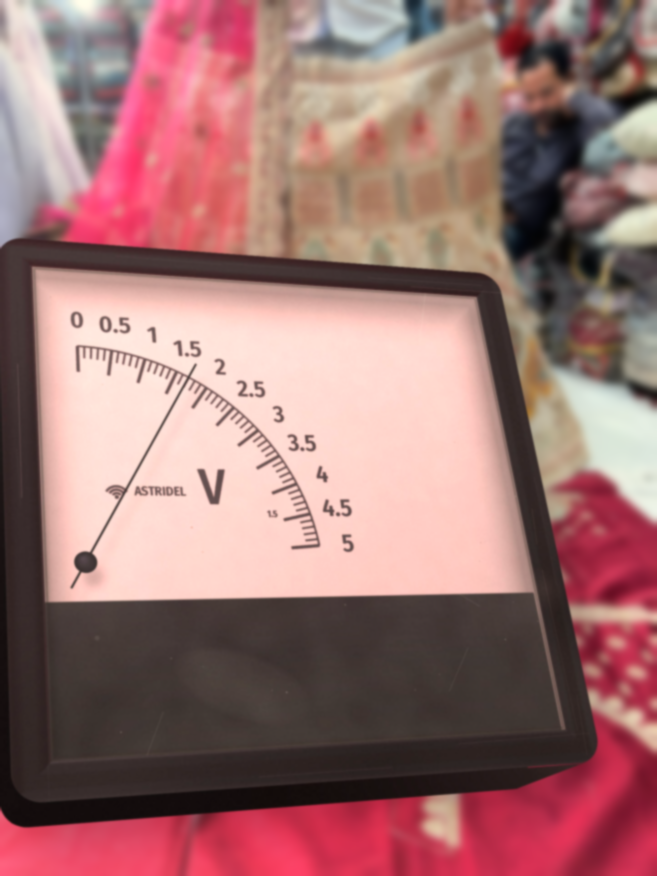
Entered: V 1.7
